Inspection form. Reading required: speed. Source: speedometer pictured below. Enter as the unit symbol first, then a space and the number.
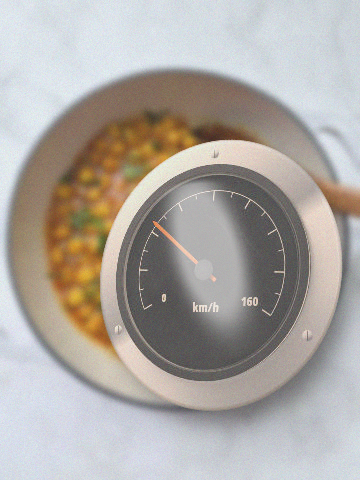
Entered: km/h 45
